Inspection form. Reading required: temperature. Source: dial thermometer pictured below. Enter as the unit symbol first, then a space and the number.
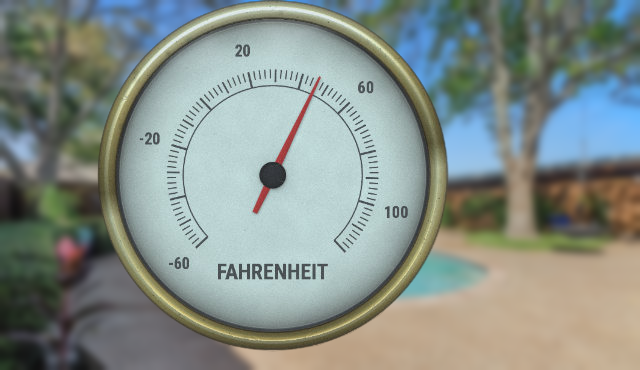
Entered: °F 46
